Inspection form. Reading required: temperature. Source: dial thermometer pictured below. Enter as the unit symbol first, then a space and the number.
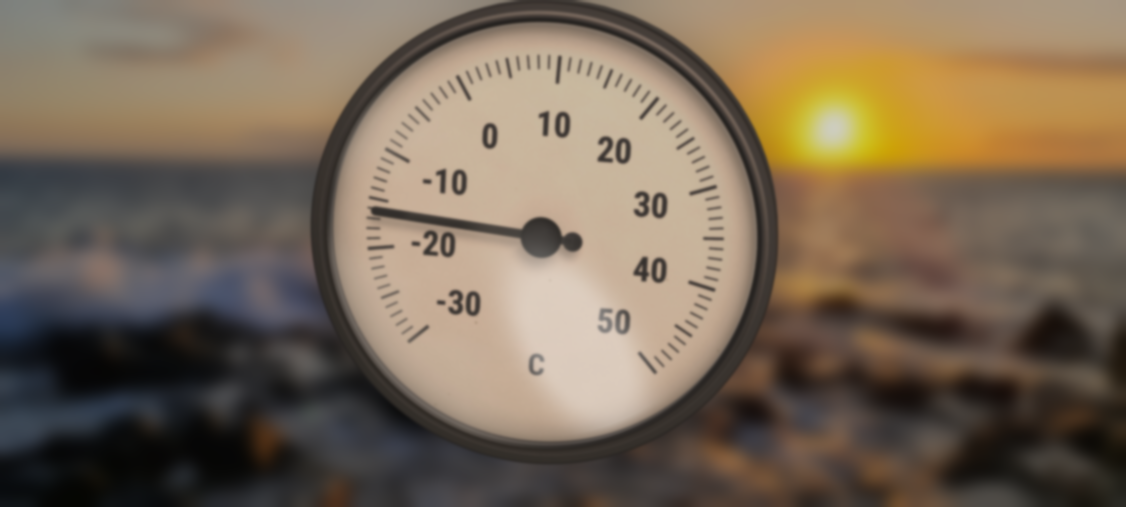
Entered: °C -16
